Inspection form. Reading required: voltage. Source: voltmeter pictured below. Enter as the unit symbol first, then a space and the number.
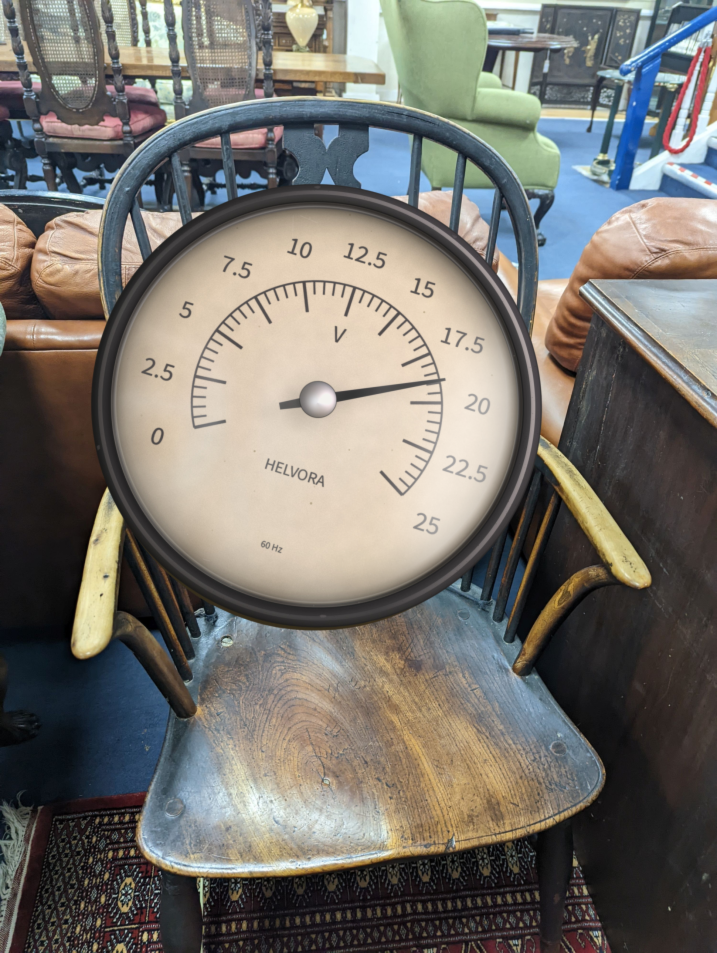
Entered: V 19
